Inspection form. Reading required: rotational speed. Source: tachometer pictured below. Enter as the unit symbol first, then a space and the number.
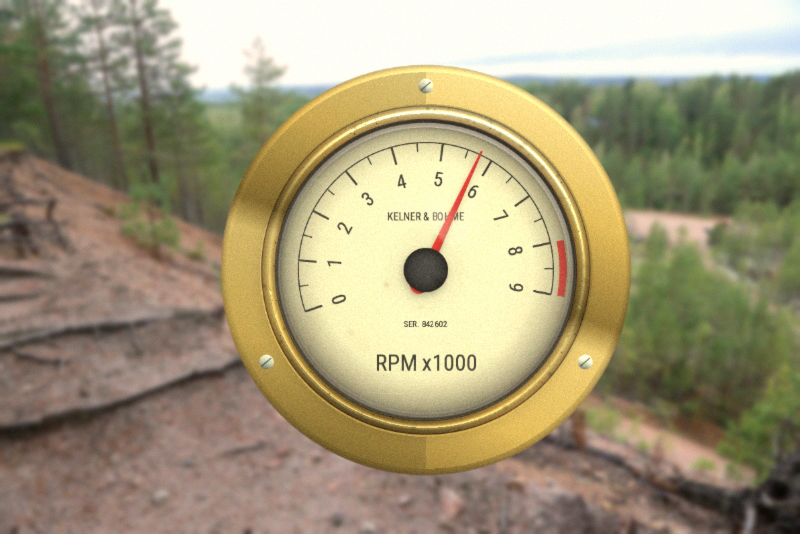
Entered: rpm 5750
